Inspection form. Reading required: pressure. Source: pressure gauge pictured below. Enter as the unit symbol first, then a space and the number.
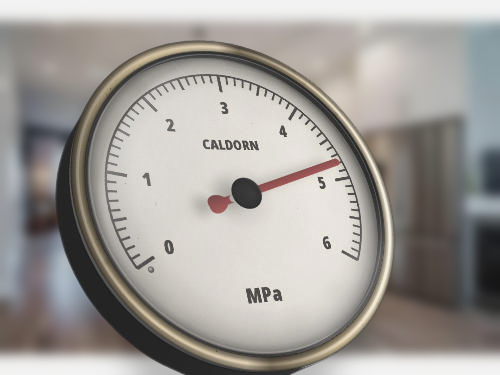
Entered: MPa 4.8
